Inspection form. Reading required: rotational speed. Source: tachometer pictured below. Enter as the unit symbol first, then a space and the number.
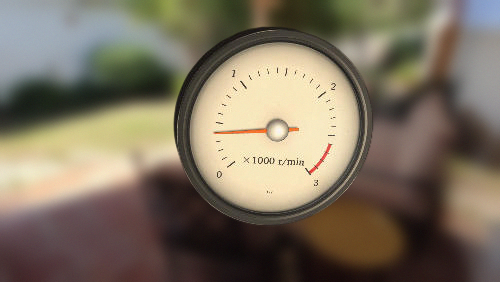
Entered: rpm 400
